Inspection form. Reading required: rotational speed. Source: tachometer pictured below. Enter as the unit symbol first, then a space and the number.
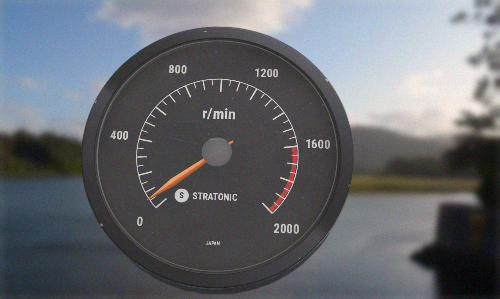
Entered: rpm 50
